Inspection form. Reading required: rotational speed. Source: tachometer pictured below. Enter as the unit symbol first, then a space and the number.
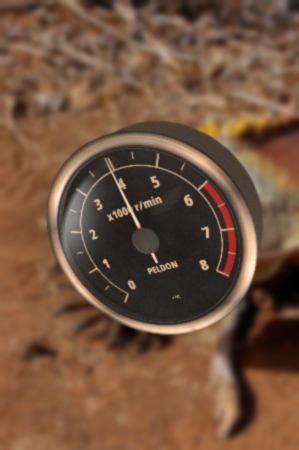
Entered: rpm 4000
